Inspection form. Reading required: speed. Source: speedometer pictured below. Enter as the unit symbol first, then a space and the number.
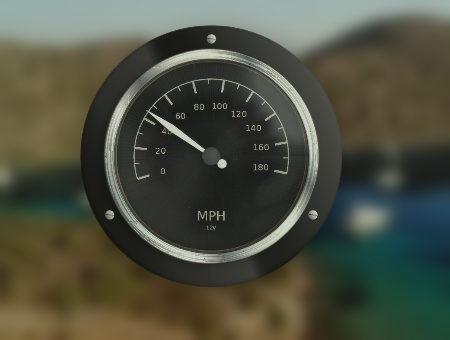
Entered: mph 45
